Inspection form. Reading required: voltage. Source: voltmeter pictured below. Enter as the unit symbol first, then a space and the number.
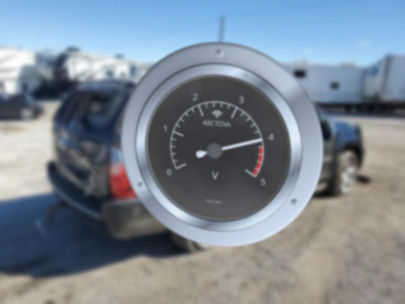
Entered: V 4
